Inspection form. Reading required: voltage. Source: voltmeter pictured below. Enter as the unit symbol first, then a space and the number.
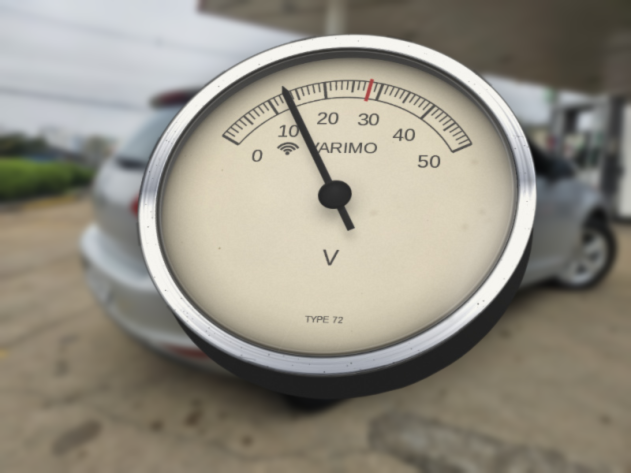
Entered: V 13
